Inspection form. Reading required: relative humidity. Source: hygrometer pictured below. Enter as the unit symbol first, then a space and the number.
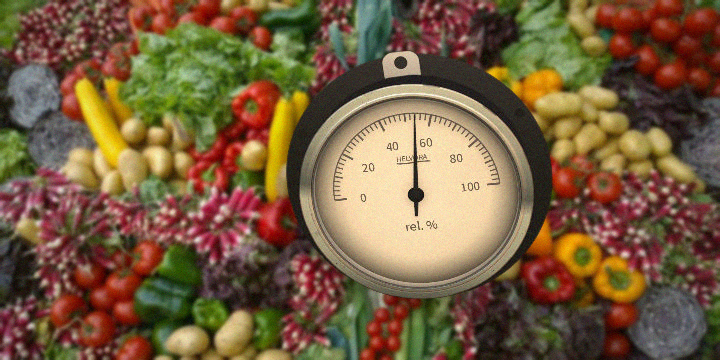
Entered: % 54
